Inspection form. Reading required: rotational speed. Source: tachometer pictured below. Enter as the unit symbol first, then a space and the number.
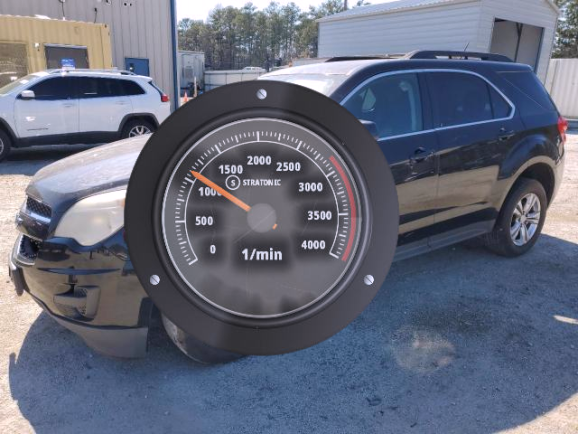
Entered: rpm 1100
